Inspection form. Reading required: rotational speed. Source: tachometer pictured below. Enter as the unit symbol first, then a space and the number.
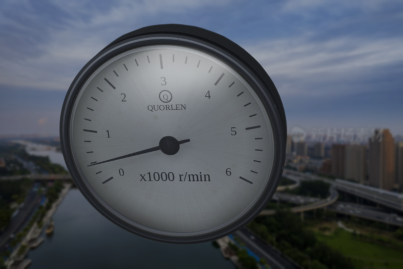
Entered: rpm 400
